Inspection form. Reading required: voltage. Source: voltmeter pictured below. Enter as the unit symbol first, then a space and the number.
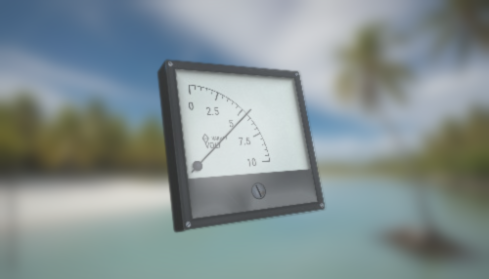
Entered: V 5.5
